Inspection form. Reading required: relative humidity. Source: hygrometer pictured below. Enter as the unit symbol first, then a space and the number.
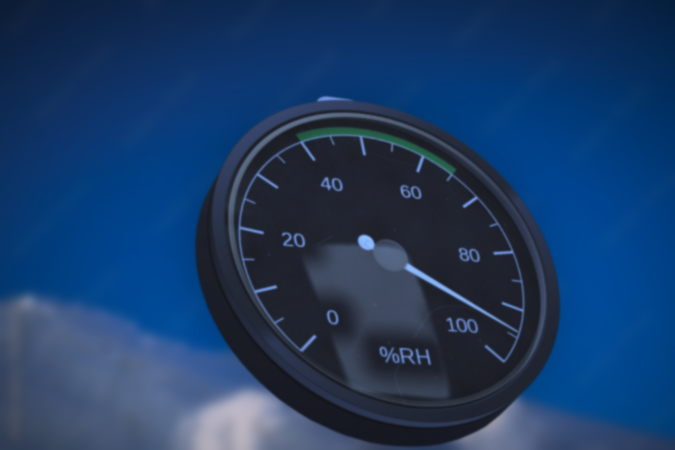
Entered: % 95
